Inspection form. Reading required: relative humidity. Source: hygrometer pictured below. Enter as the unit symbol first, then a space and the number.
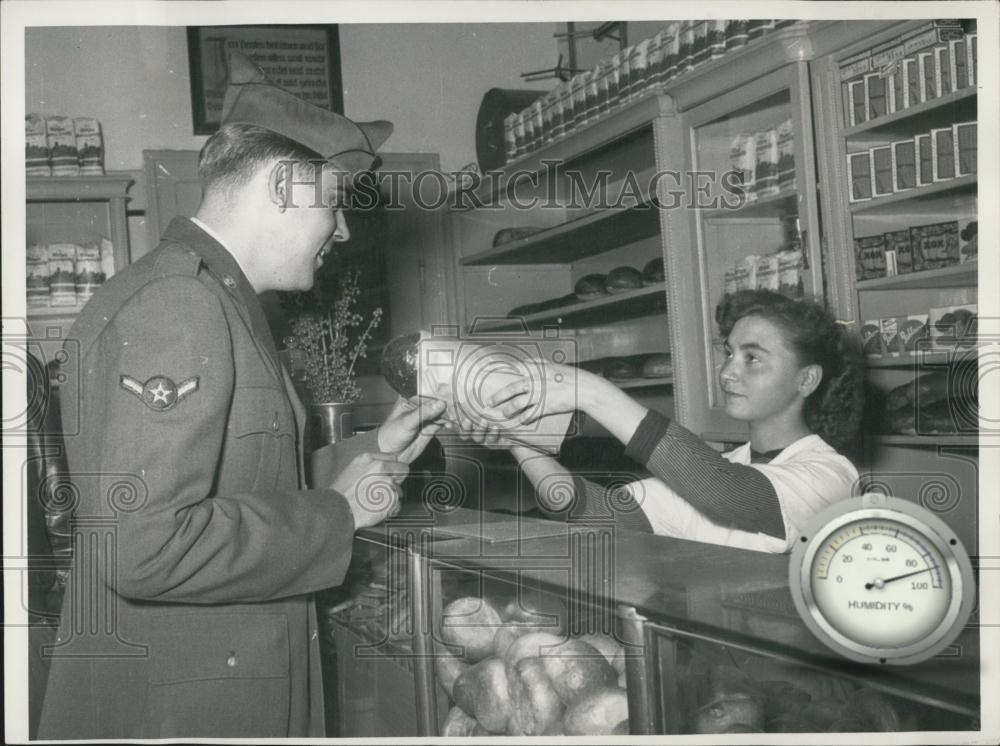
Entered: % 88
